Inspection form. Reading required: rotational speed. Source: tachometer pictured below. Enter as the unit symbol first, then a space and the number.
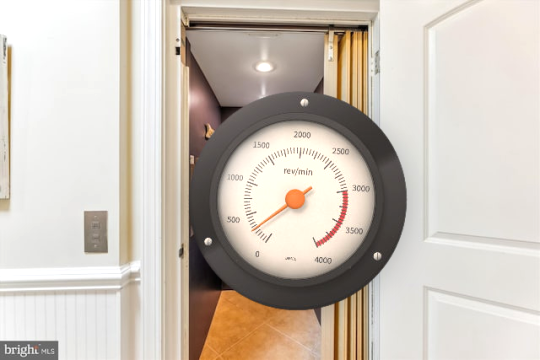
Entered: rpm 250
